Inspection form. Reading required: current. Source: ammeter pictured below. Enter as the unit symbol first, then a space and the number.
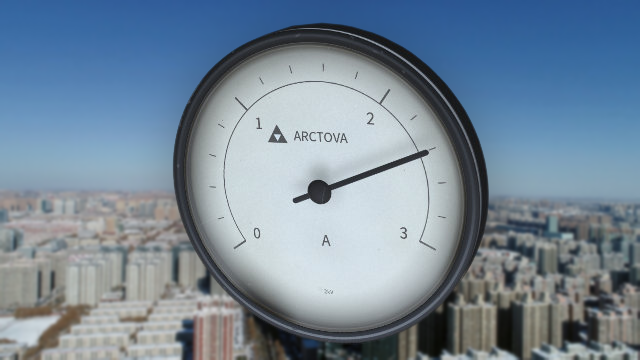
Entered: A 2.4
